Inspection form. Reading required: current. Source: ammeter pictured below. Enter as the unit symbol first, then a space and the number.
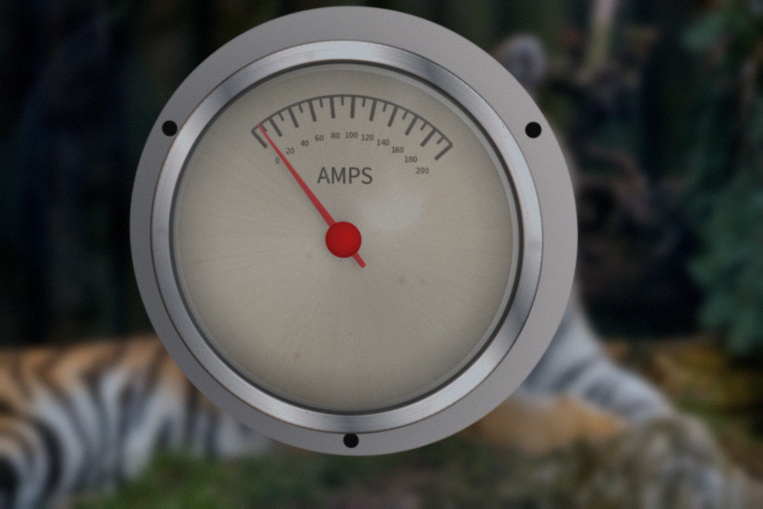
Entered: A 10
